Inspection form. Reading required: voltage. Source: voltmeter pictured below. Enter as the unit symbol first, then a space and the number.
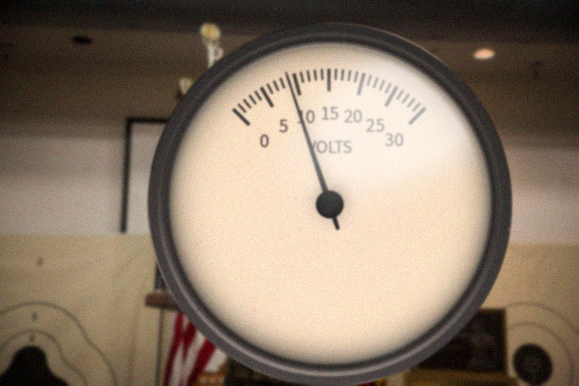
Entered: V 9
